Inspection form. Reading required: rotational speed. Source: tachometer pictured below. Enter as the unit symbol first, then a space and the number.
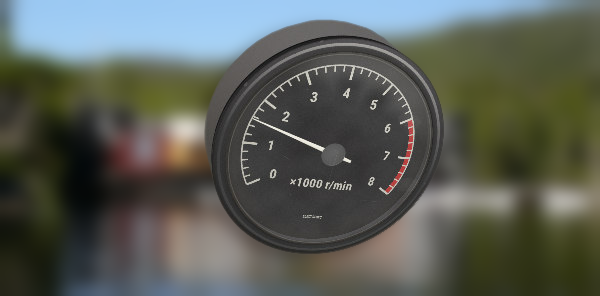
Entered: rpm 1600
